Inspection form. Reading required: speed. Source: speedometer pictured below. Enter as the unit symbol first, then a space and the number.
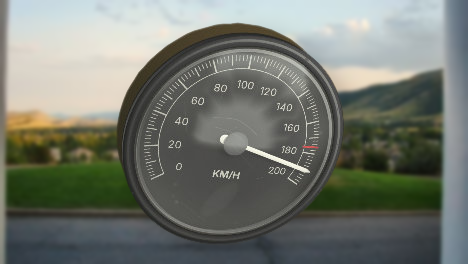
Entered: km/h 190
